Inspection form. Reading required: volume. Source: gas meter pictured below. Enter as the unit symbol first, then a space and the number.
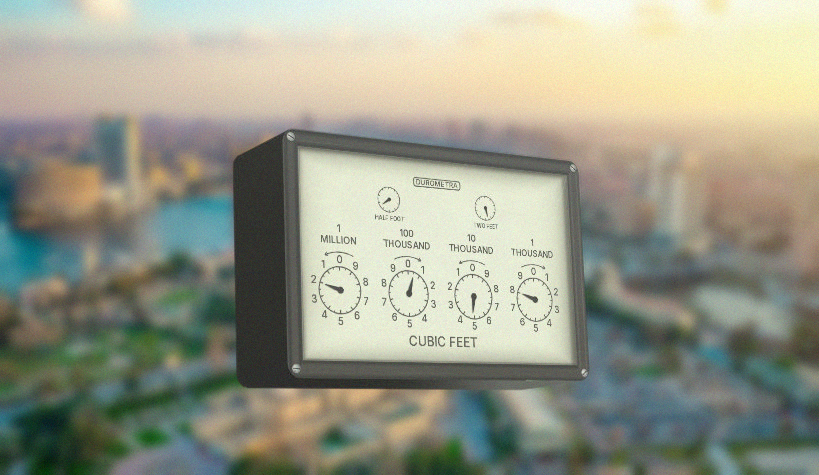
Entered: ft³ 204800
